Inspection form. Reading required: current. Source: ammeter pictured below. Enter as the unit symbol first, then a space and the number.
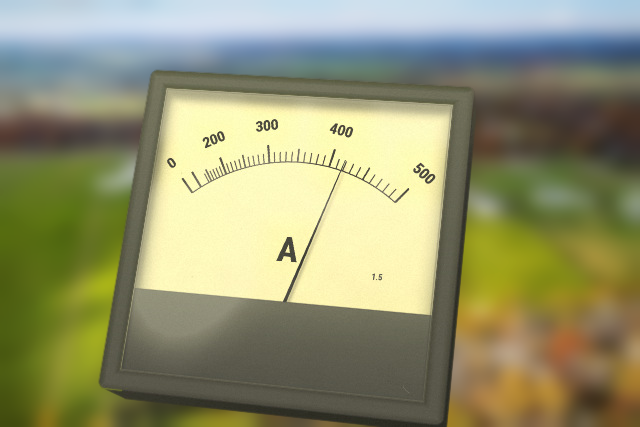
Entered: A 420
